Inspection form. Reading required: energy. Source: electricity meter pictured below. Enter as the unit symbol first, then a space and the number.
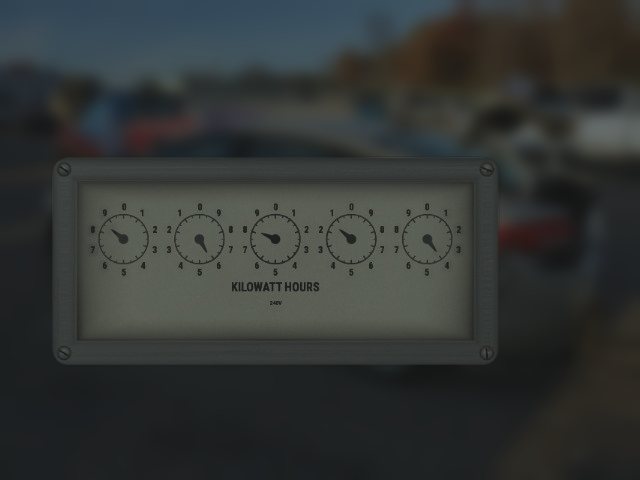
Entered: kWh 85814
